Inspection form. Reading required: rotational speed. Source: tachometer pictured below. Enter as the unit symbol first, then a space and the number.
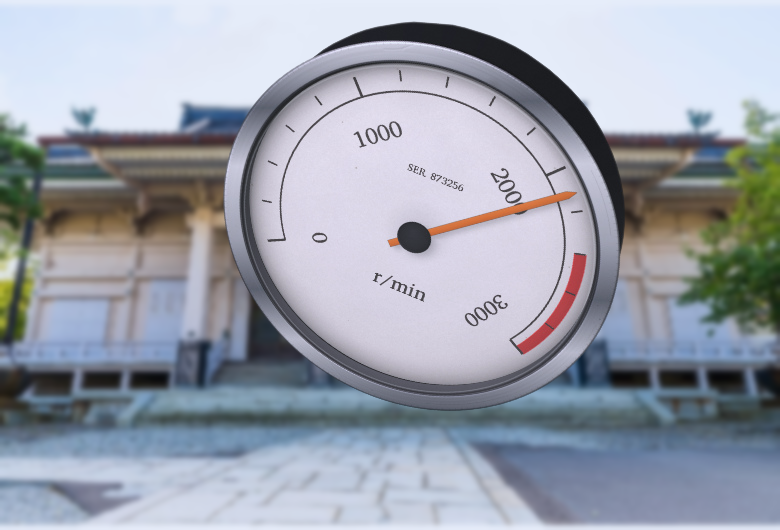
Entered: rpm 2100
